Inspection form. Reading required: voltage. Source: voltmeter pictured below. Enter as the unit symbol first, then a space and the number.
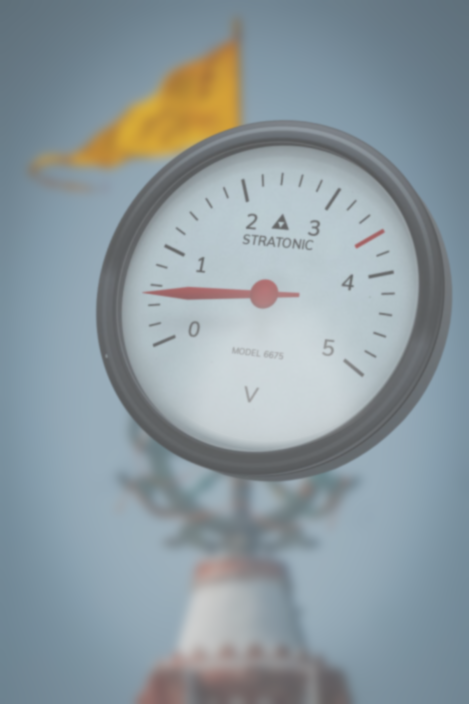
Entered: V 0.5
